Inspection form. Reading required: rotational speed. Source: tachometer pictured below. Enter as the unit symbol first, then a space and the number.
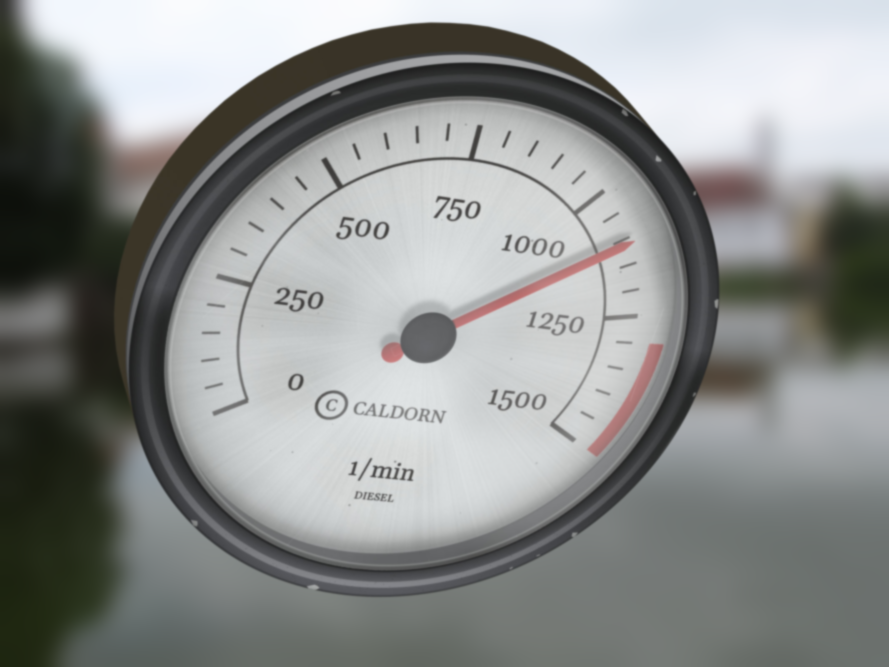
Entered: rpm 1100
